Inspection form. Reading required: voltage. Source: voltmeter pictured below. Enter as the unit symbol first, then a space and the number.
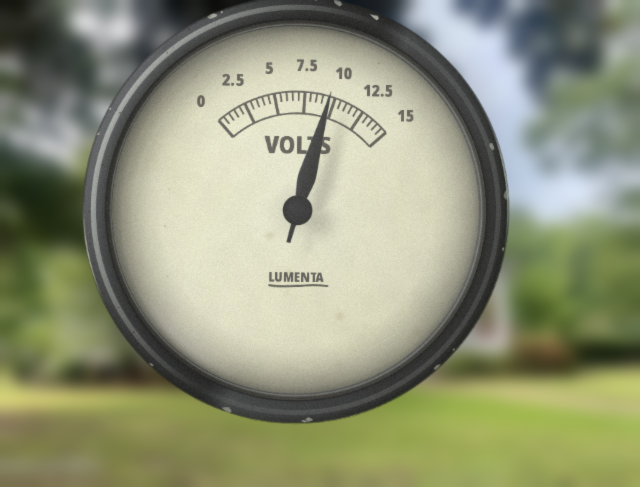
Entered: V 9.5
